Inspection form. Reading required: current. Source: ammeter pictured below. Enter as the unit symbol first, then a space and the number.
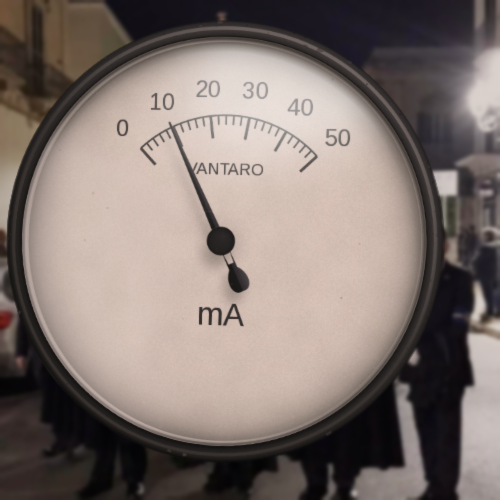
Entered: mA 10
